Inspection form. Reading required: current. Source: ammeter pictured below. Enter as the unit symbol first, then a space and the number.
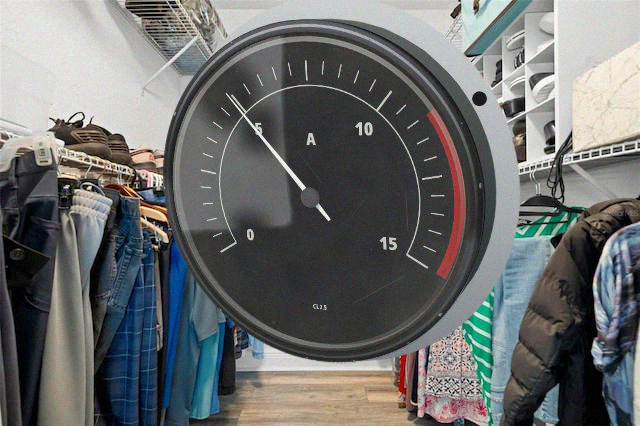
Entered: A 5
